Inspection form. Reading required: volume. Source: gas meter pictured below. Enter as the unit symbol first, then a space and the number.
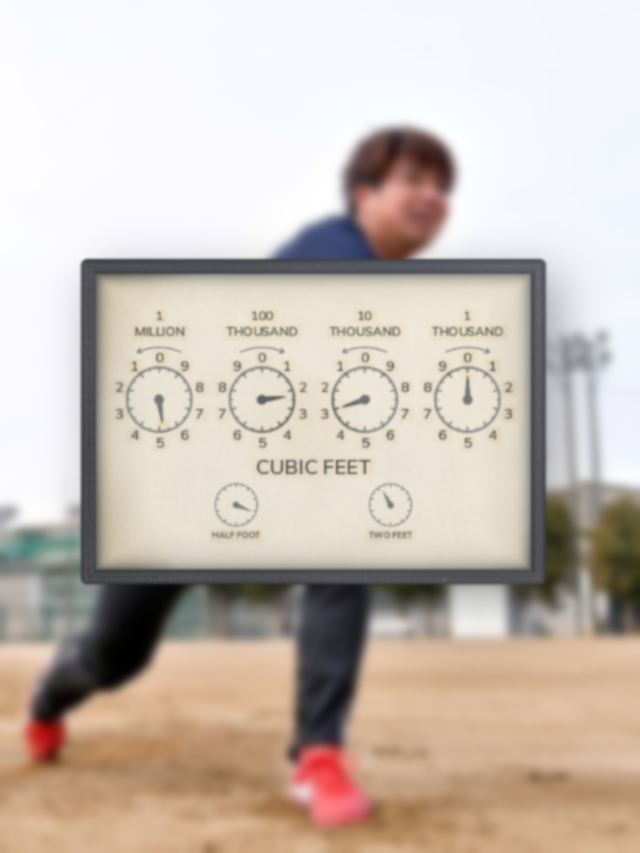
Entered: ft³ 523000
